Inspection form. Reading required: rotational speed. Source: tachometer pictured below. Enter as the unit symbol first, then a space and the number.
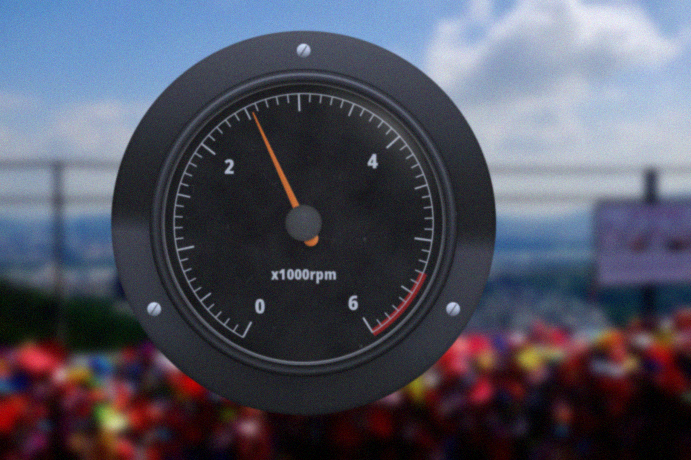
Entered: rpm 2550
